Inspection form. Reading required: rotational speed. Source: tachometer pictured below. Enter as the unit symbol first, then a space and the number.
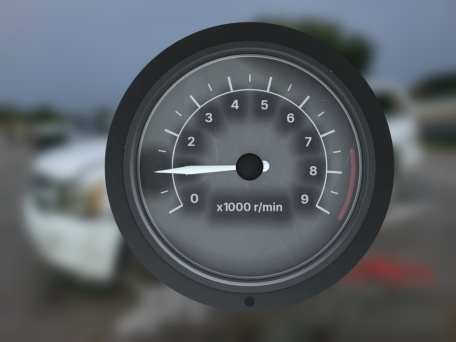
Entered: rpm 1000
